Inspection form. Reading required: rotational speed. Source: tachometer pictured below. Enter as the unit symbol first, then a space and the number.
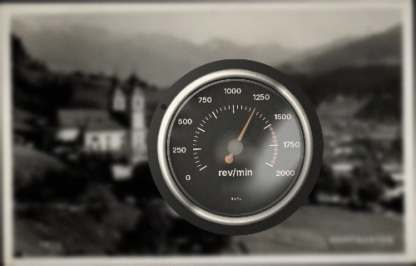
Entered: rpm 1250
